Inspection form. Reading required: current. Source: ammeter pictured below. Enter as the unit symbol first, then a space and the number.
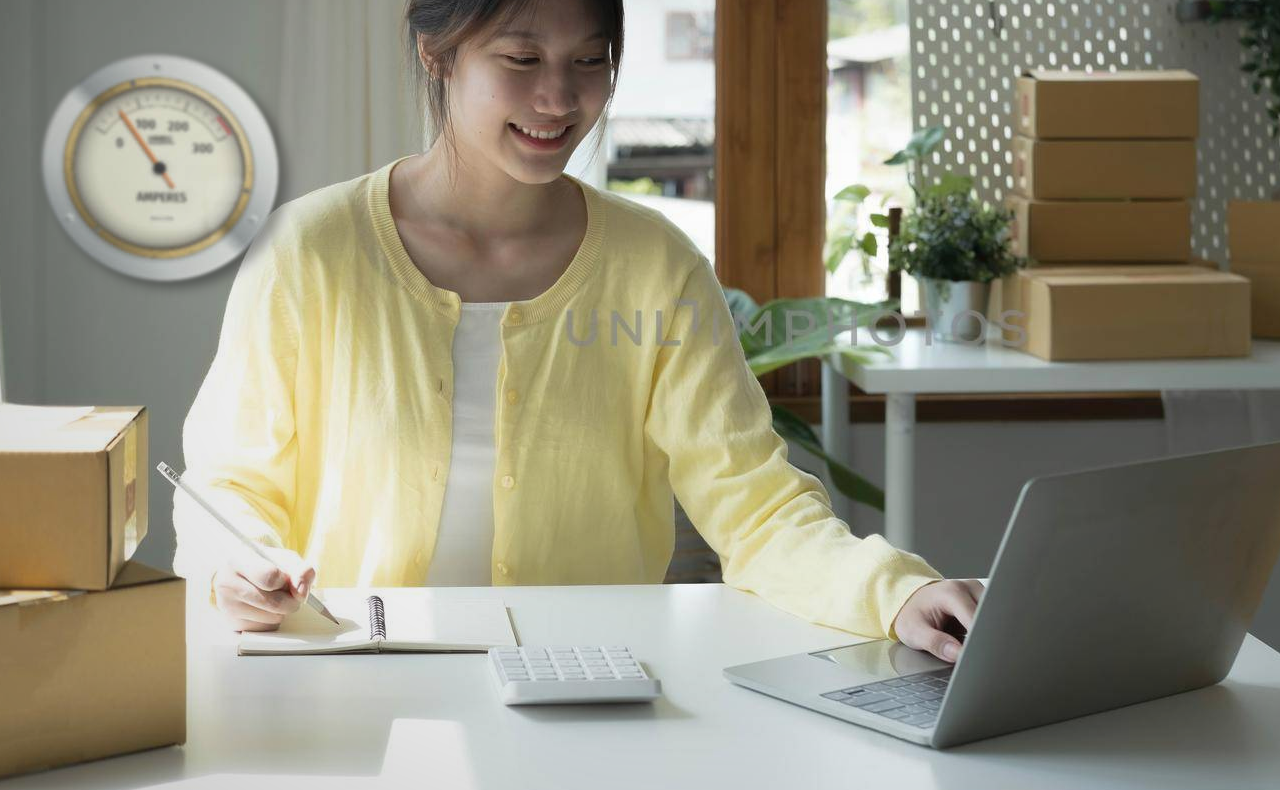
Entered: A 60
